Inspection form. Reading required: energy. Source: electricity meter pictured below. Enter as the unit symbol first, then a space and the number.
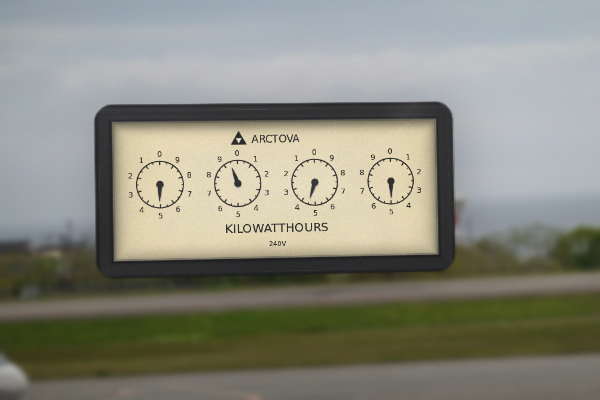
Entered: kWh 4945
